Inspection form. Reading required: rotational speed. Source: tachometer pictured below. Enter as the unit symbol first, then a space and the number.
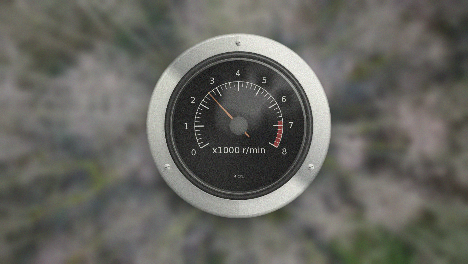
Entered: rpm 2600
